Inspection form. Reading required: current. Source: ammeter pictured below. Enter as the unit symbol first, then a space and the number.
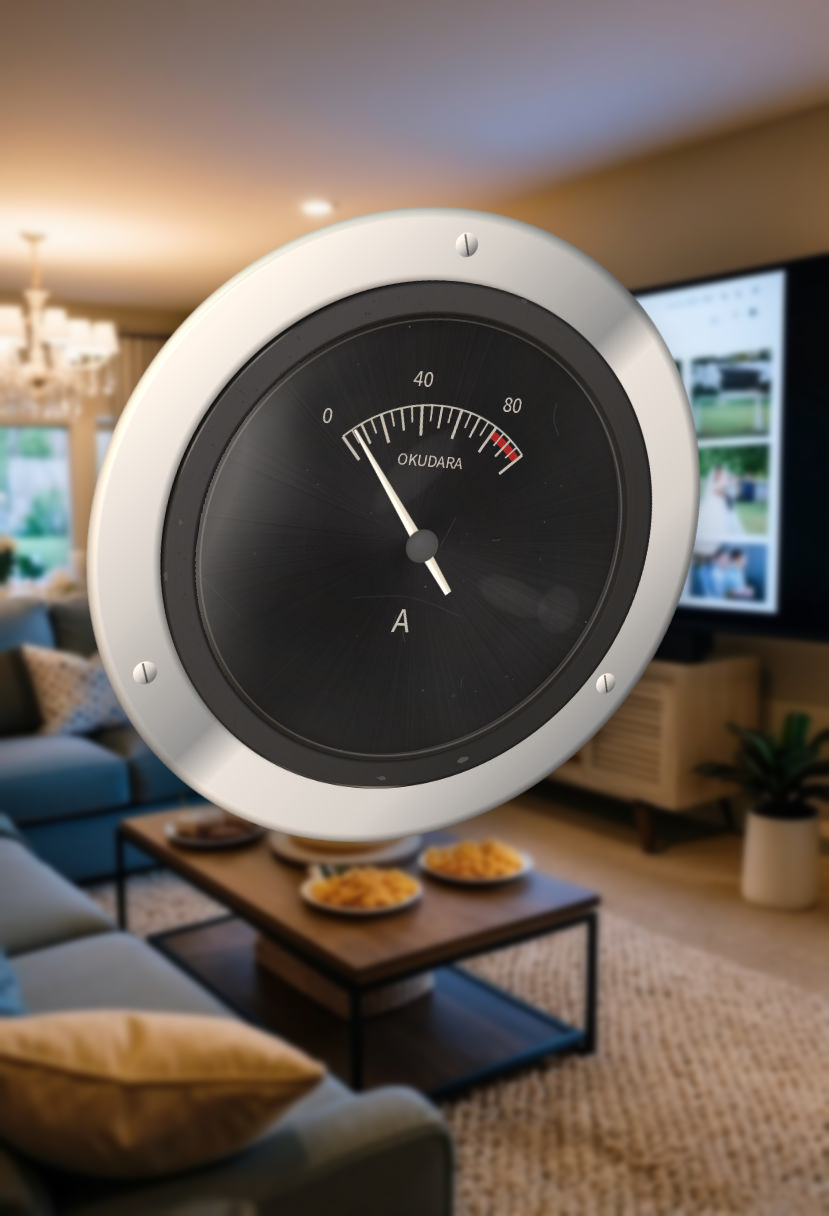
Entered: A 5
